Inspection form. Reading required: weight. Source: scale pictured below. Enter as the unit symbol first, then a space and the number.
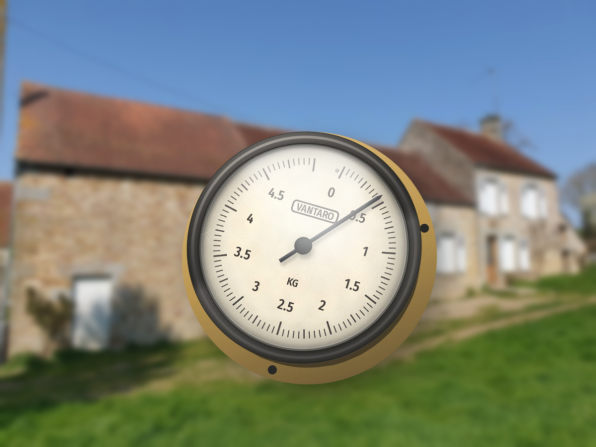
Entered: kg 0.45
